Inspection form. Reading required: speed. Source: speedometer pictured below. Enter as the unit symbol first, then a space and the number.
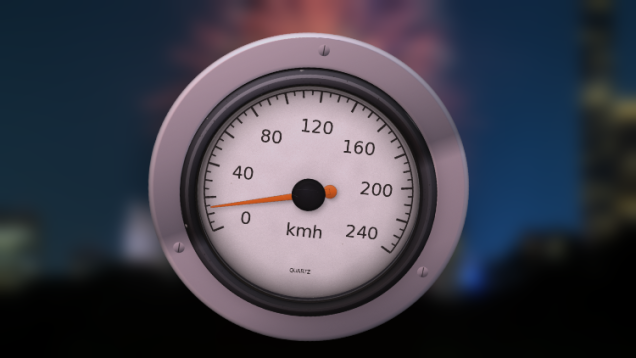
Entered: km/h 15
